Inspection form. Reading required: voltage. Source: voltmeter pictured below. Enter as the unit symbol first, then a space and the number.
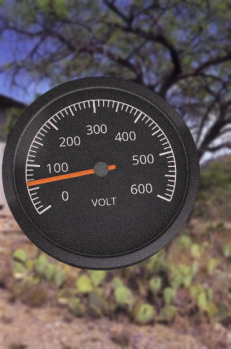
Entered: V 60
